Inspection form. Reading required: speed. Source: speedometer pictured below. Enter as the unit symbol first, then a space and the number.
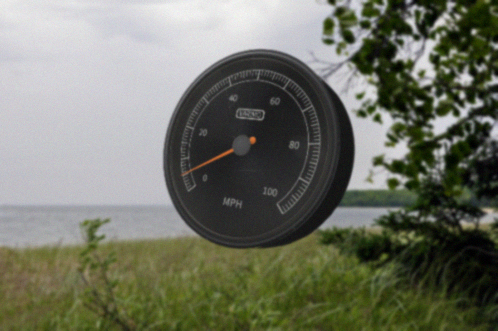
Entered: mph 5
